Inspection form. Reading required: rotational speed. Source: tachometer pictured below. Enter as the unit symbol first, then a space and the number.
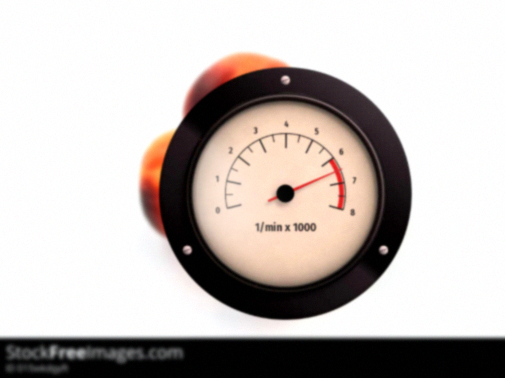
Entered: rpm 6500
